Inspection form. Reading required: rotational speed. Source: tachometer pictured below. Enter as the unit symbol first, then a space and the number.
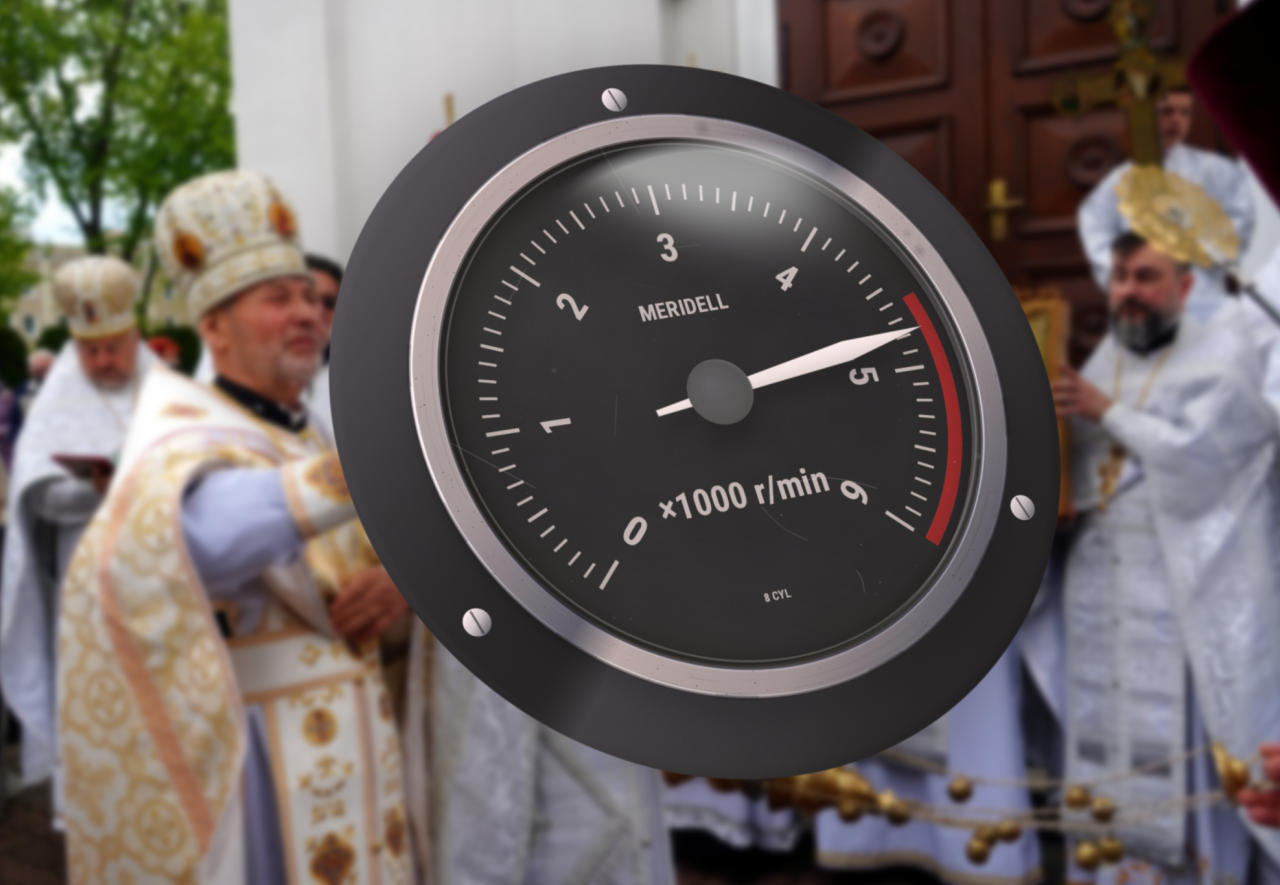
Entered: rpm 4800
